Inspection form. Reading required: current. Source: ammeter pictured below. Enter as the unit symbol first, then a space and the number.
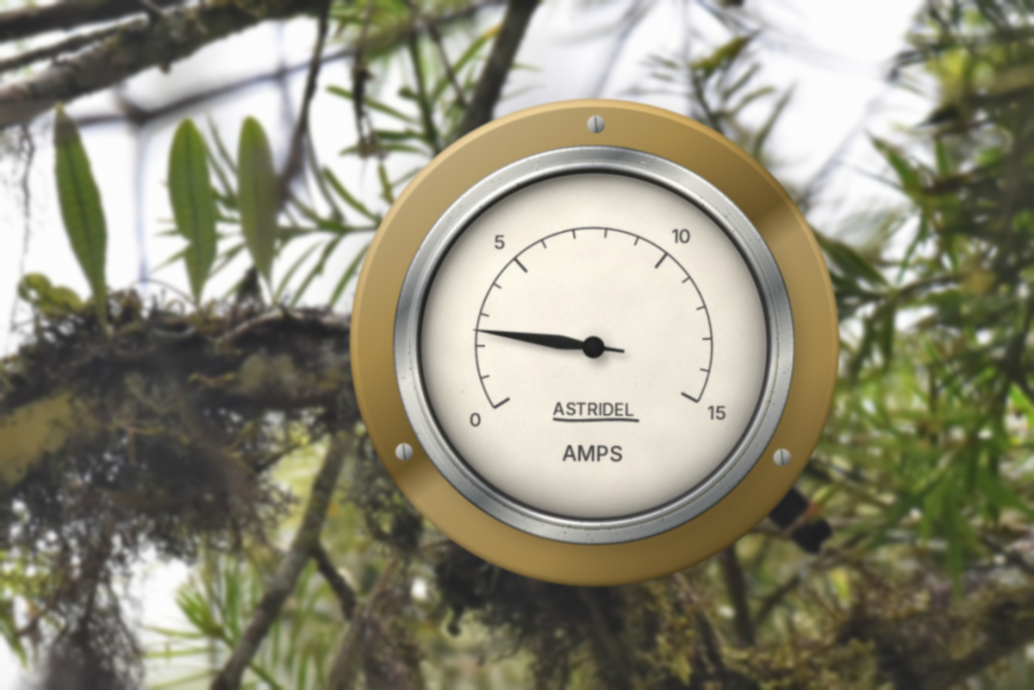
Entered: A 2.5
